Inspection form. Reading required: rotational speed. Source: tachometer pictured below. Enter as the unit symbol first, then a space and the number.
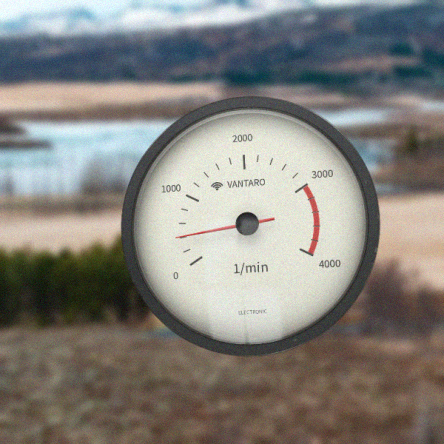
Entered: rpm 400
